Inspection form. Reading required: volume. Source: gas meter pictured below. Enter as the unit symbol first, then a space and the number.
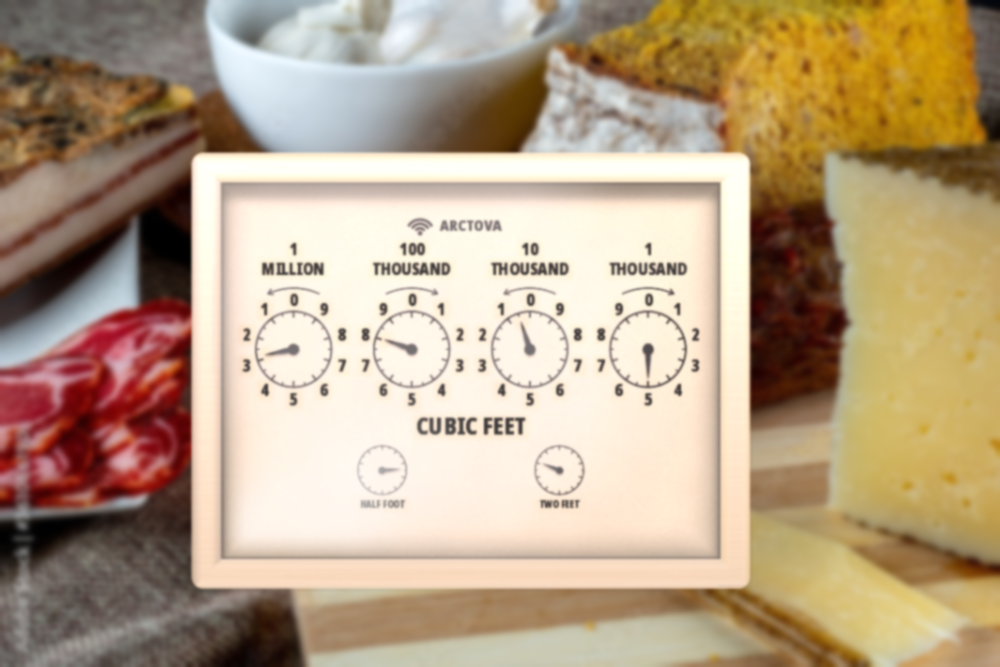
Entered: ft³ 280500
